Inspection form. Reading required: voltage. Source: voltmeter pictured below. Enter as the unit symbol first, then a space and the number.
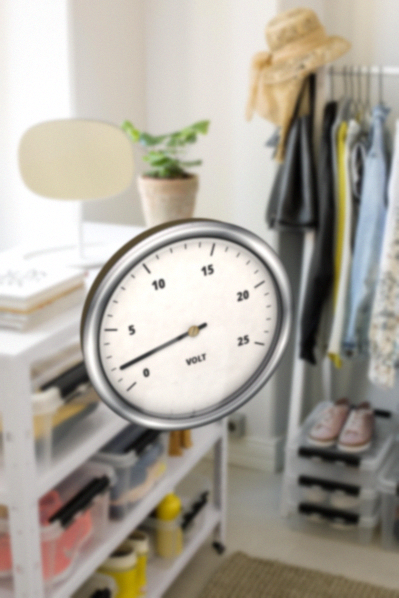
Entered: V 2
